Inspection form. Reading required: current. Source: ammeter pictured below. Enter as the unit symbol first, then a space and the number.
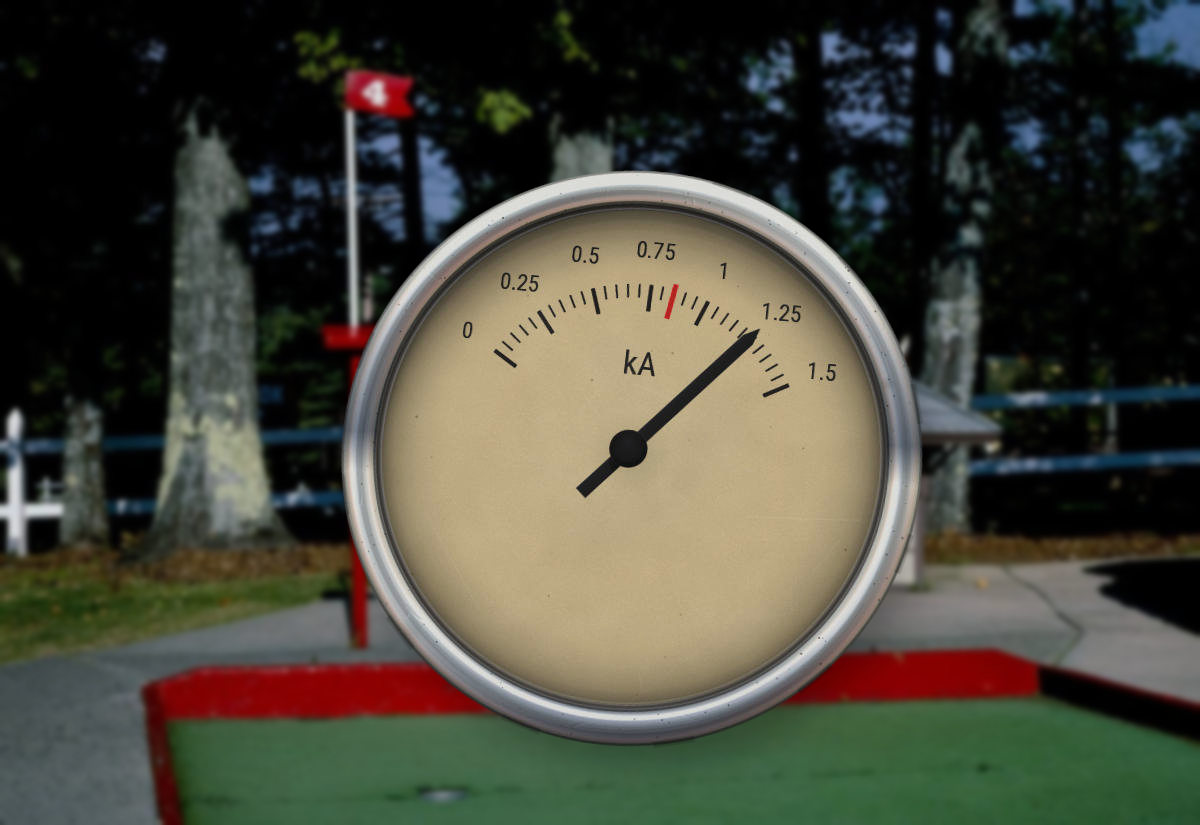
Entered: kA 1.25
